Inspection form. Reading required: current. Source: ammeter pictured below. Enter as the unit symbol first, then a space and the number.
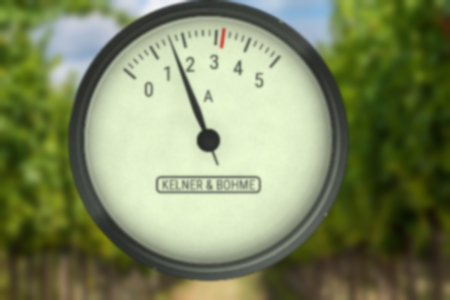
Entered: A 1.6
